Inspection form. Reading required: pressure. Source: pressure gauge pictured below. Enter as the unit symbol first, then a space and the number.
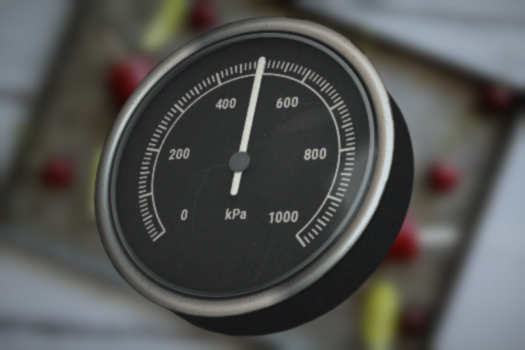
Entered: kPa 500
